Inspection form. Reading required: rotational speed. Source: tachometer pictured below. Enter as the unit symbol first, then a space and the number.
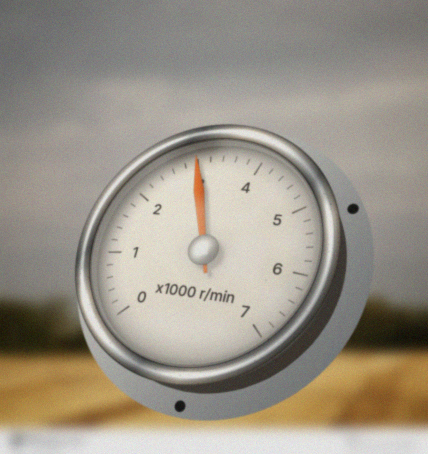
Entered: rpm 3000
